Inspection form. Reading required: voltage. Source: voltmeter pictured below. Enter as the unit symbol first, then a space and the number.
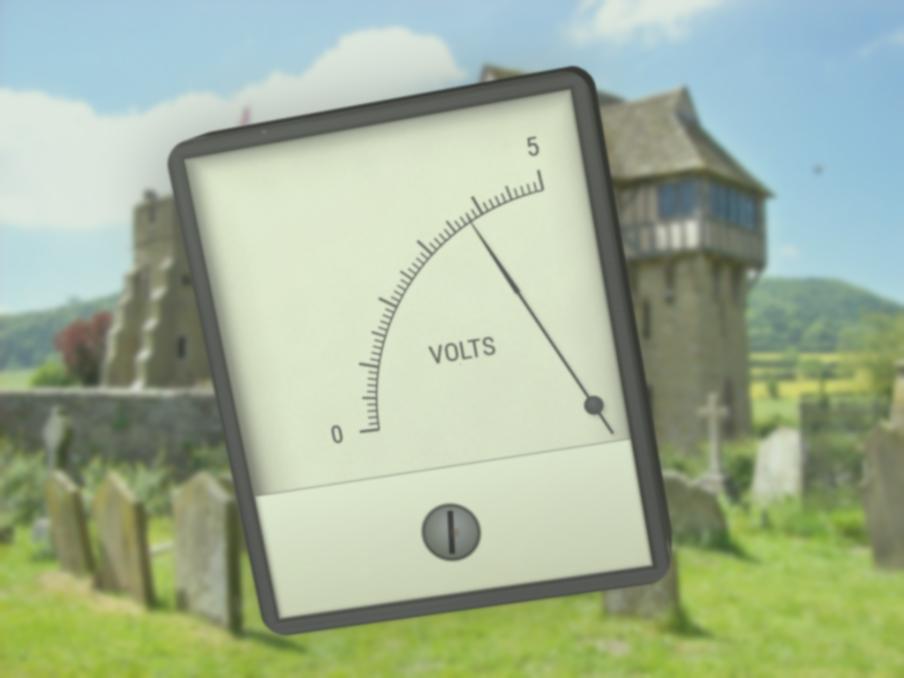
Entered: V 3.8
